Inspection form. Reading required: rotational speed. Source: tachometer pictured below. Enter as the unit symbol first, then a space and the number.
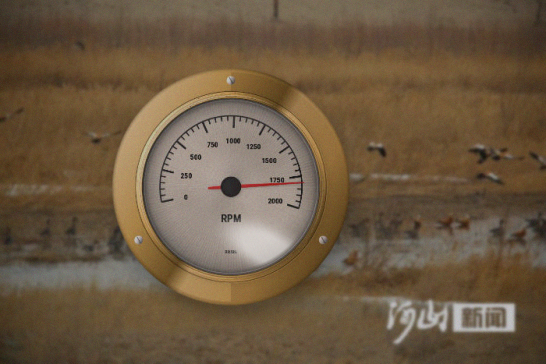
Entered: rpm 1800
